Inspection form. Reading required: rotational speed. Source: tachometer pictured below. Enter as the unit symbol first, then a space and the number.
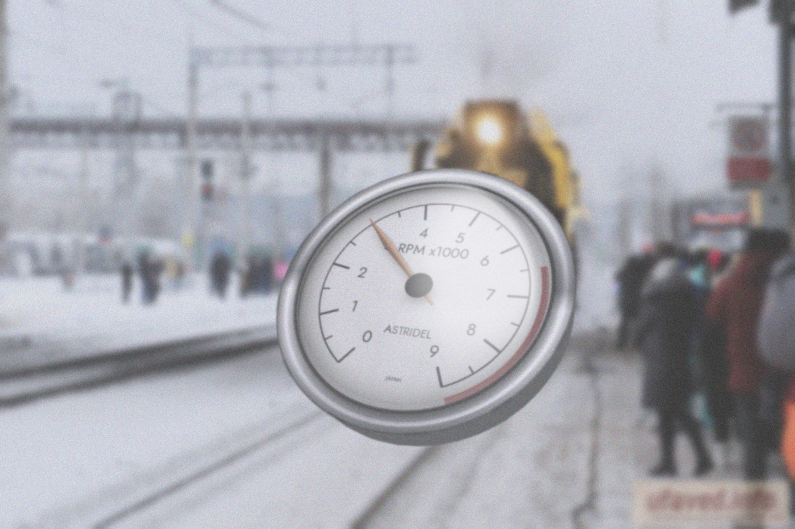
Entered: rpm 3000
